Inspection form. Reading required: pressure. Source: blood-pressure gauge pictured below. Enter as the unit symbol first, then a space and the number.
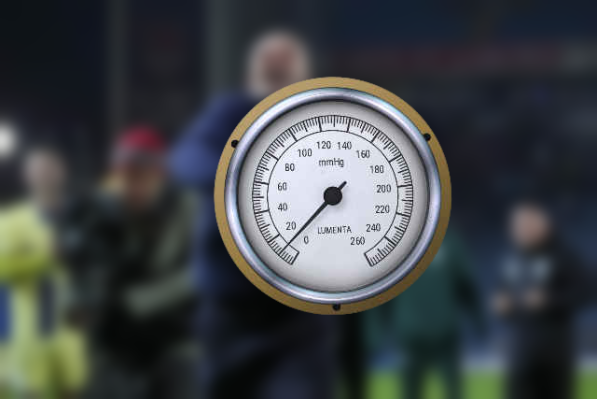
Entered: mmHg 10
